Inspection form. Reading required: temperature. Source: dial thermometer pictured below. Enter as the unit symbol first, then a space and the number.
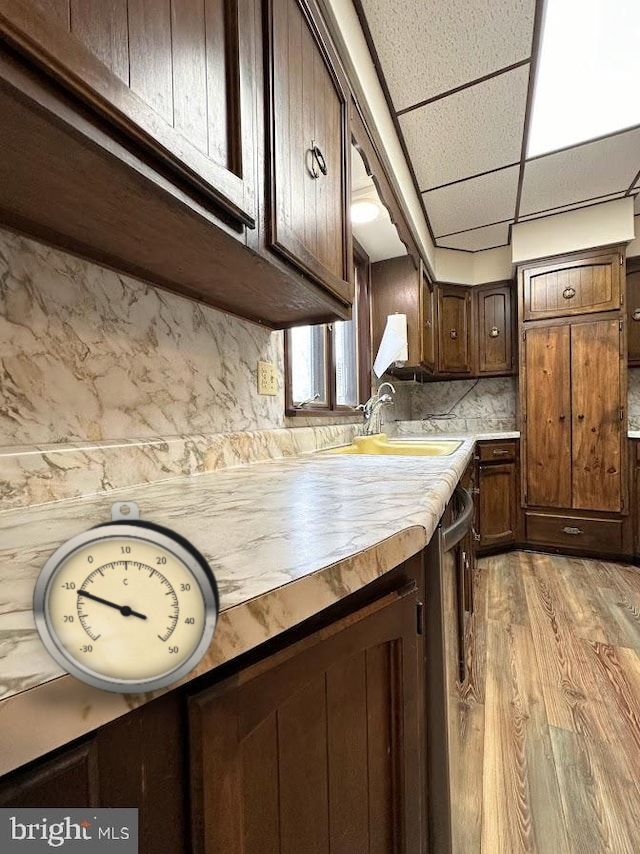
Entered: °C -10
